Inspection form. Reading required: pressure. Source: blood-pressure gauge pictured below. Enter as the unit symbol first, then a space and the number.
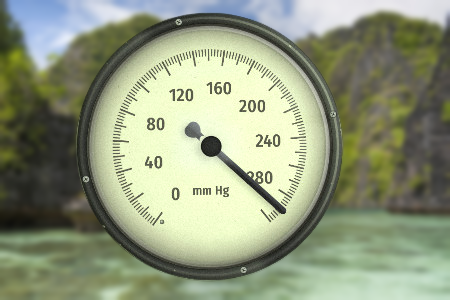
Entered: mmHg 290
